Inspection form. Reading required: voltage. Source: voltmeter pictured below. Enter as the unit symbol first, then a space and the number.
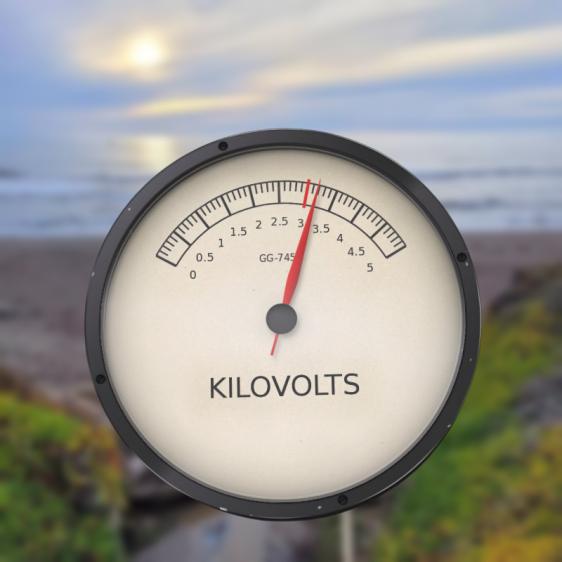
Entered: kV 3.2
